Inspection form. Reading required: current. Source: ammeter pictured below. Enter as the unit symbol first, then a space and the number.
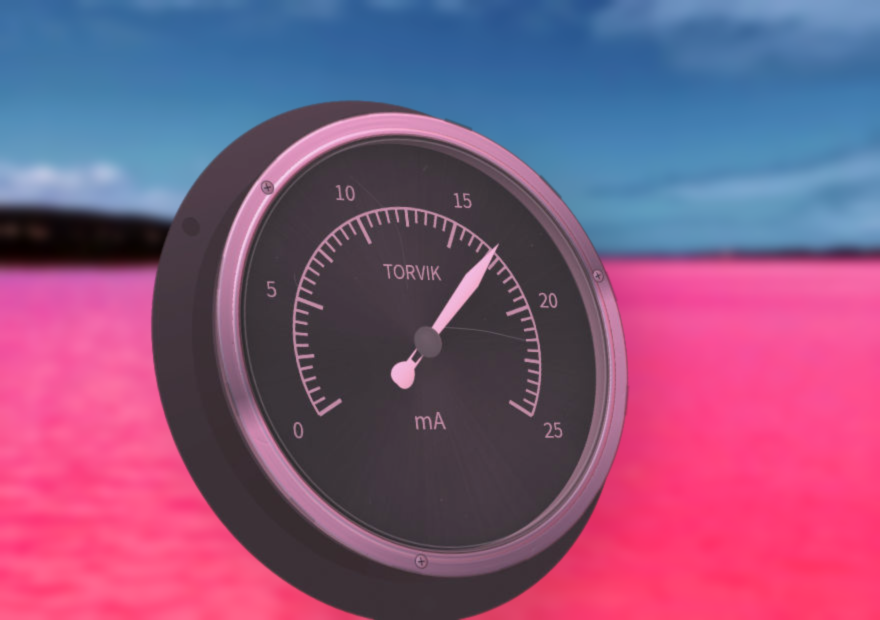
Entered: mA 17
